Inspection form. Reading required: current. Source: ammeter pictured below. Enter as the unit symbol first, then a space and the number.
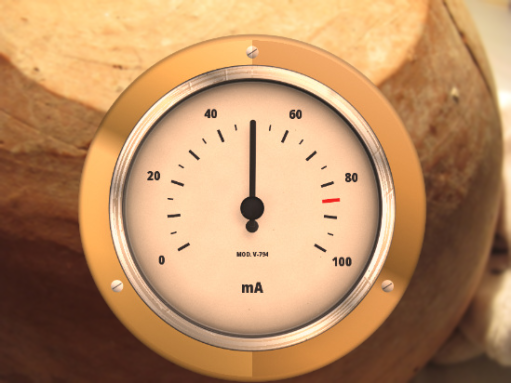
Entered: mA 50
